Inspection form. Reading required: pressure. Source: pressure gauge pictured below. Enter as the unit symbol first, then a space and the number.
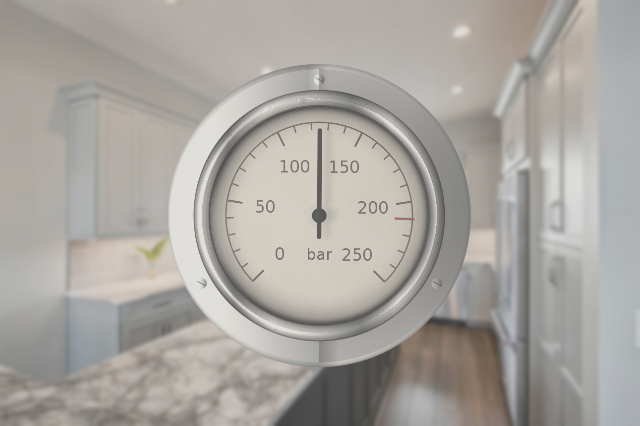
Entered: bar 125
